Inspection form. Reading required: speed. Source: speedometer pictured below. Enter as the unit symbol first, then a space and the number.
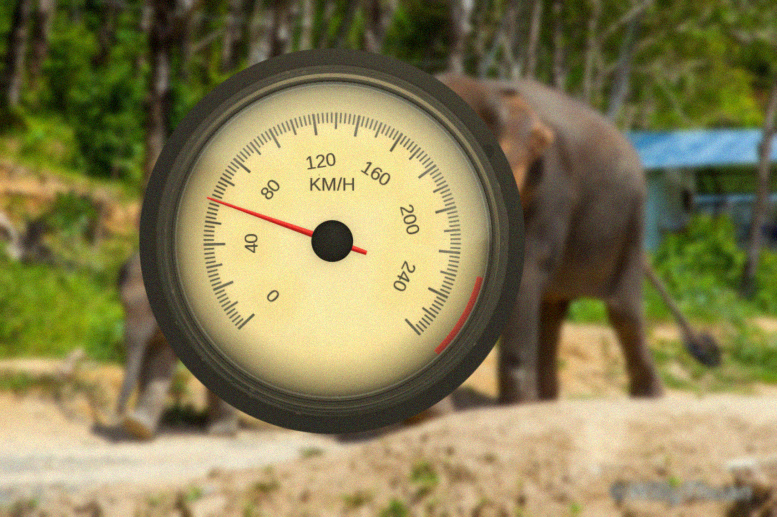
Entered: km/h 60
